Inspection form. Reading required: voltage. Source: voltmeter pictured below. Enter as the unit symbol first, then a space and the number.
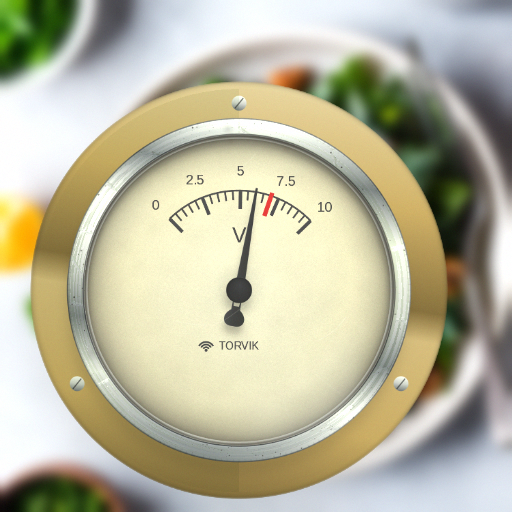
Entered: V 6
